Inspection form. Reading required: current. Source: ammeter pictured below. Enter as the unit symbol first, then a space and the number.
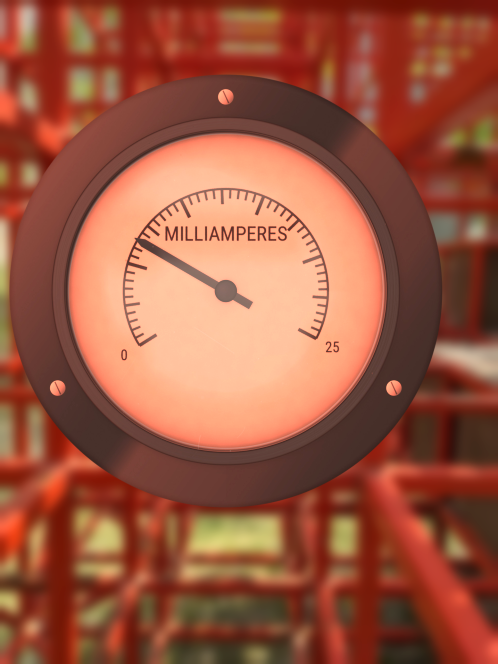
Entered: mA 6.5
